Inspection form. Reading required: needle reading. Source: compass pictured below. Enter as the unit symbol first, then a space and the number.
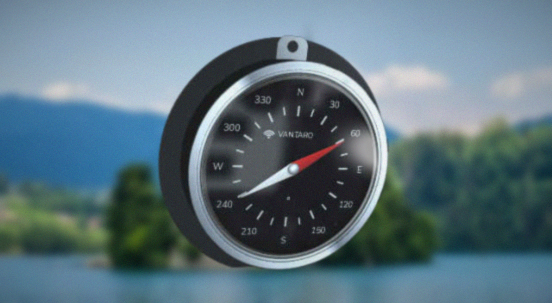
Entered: ° 60
